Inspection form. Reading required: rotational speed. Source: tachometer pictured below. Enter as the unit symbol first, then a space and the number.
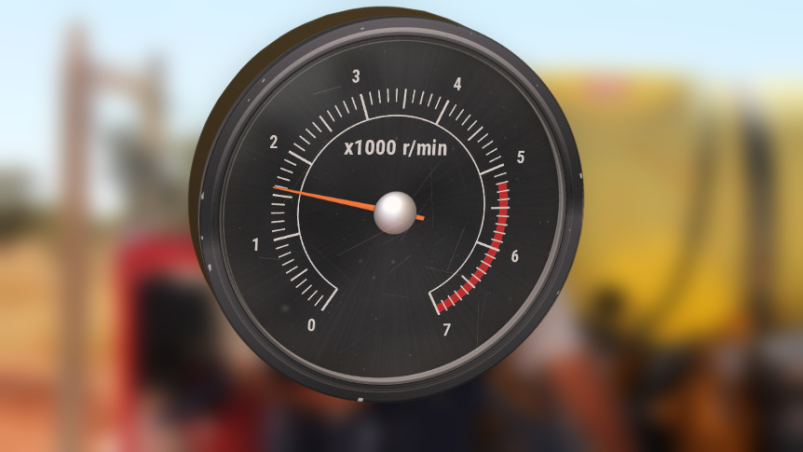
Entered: rpm 1600
